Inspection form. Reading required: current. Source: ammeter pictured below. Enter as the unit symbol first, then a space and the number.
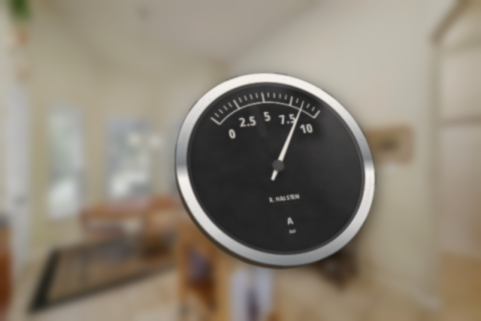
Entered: A 8.5
